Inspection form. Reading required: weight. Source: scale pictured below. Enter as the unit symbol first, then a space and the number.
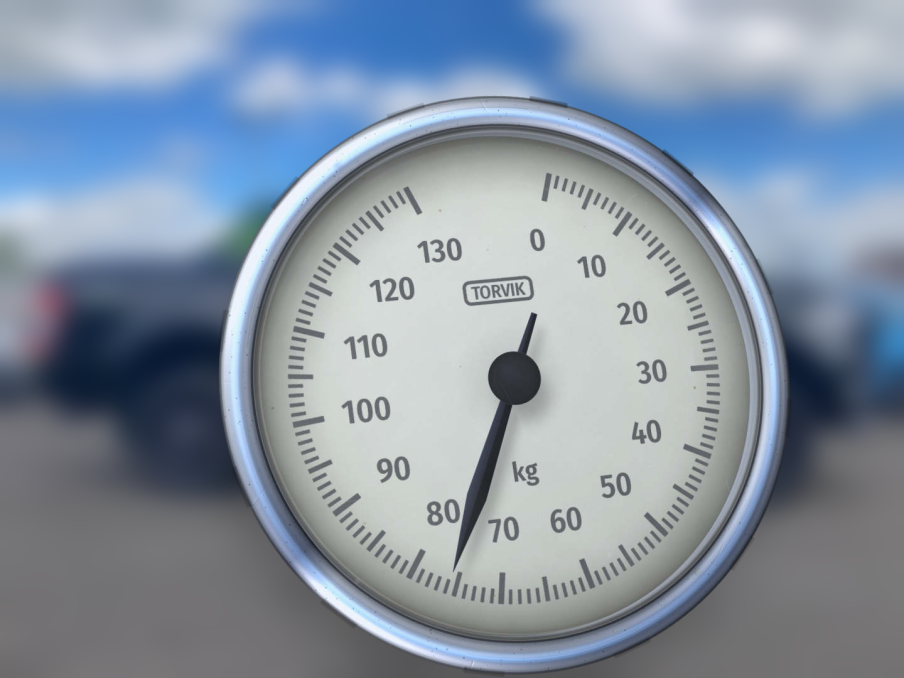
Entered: kg 76
